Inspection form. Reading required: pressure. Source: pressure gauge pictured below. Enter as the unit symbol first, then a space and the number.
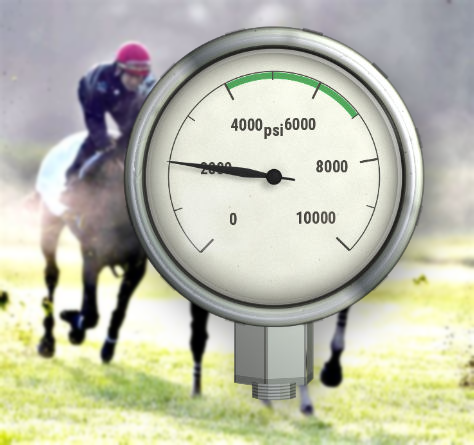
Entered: psi 2000
